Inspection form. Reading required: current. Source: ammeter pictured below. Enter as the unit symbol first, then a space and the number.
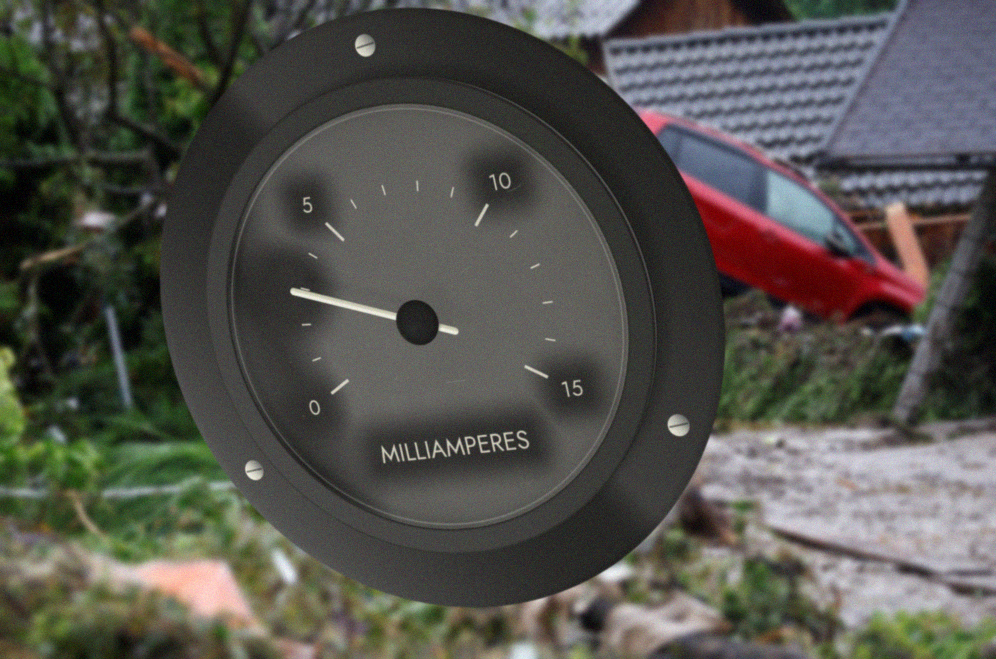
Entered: mA 3
